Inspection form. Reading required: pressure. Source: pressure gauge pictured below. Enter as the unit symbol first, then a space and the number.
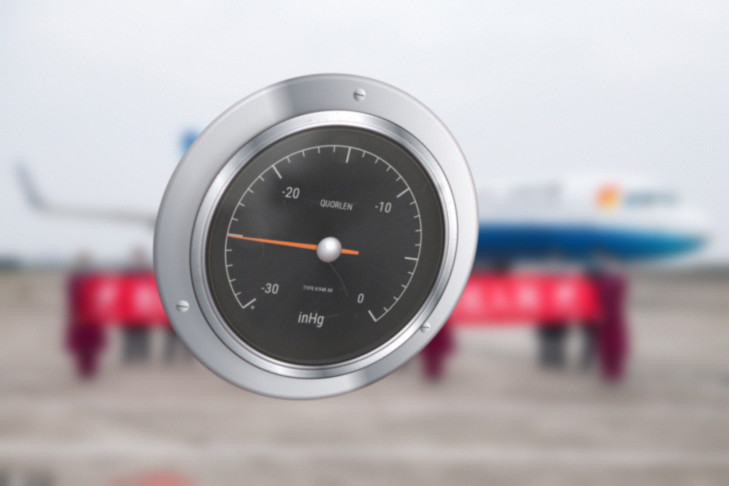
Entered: inHg -25
